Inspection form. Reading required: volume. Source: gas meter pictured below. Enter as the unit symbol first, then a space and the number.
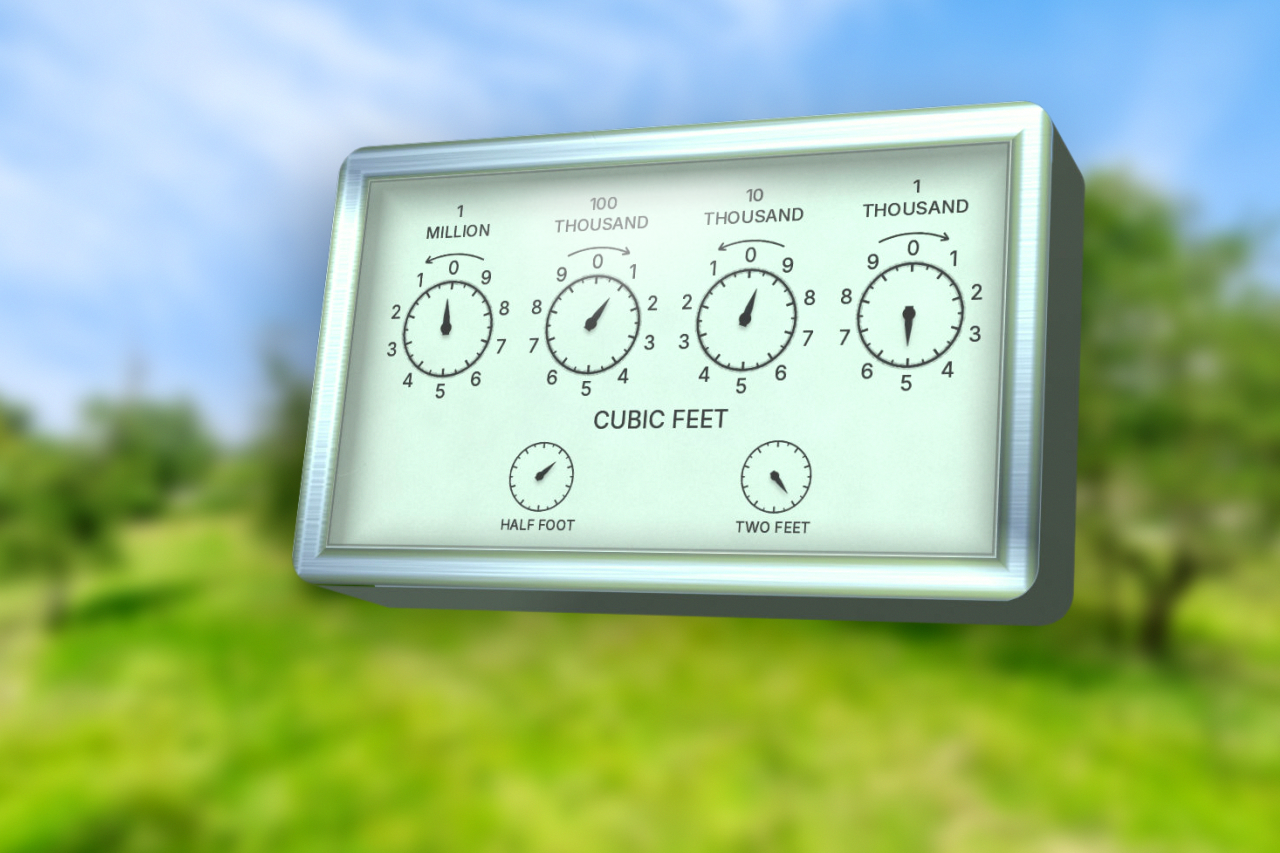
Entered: ft³ 9500
